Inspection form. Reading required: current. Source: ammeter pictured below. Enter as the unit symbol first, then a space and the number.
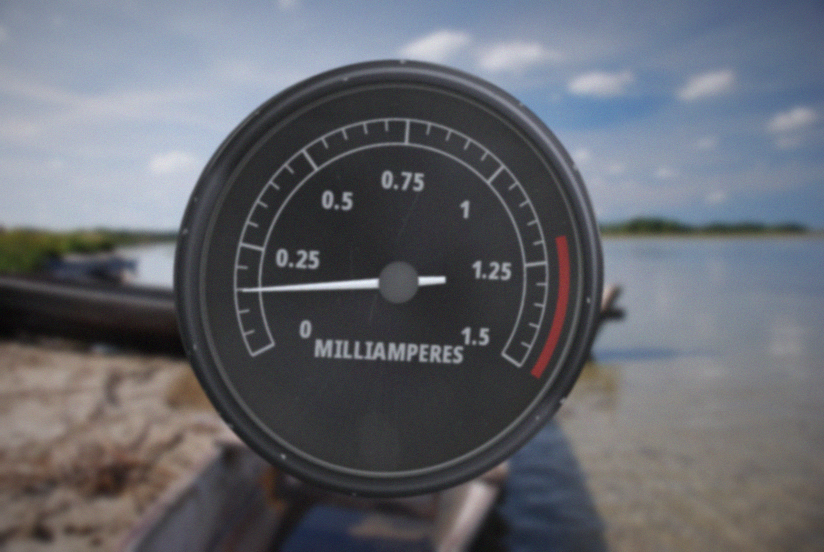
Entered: mA 0.15
